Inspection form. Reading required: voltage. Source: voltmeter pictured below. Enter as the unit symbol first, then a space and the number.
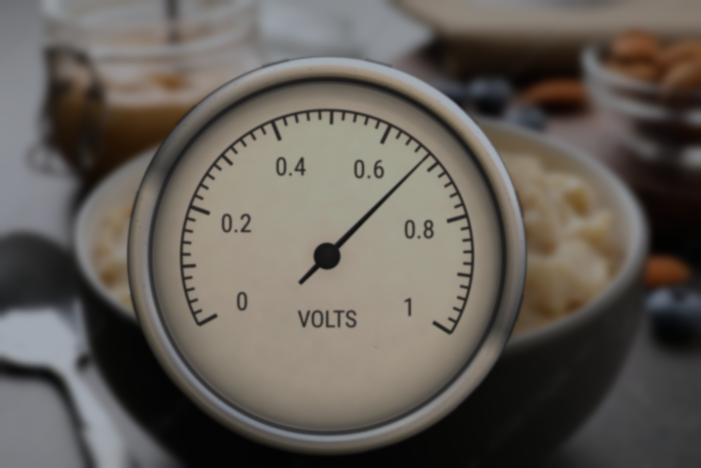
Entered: V 0.68
